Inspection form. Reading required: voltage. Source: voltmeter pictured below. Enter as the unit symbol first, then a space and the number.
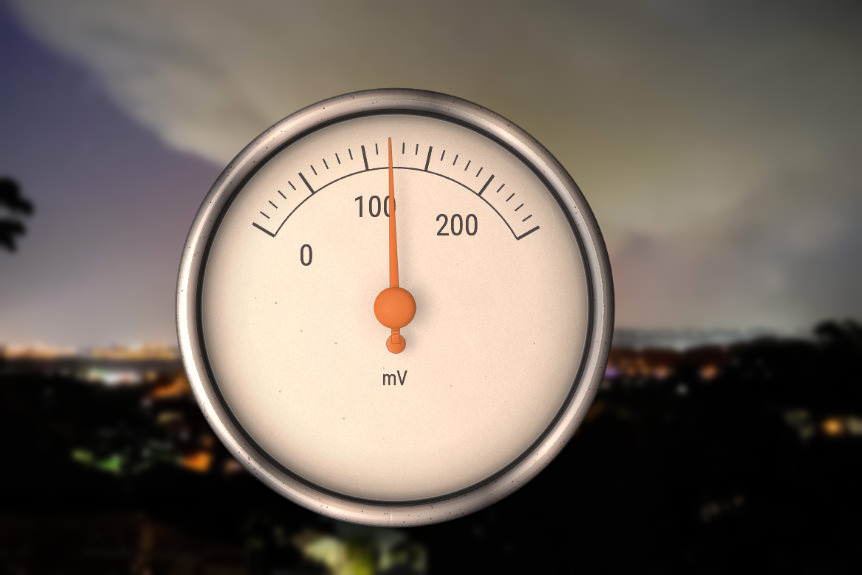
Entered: mV 120
